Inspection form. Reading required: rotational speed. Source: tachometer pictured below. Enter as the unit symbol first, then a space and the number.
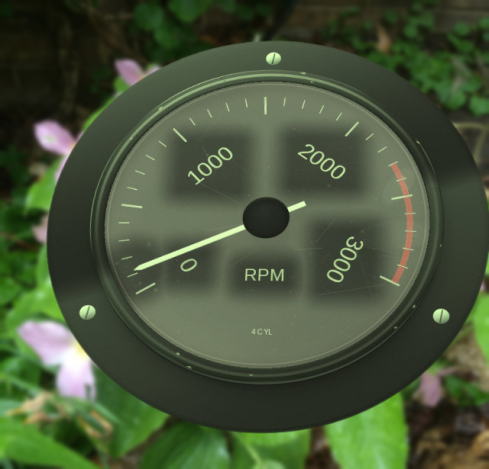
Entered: rpm 100
